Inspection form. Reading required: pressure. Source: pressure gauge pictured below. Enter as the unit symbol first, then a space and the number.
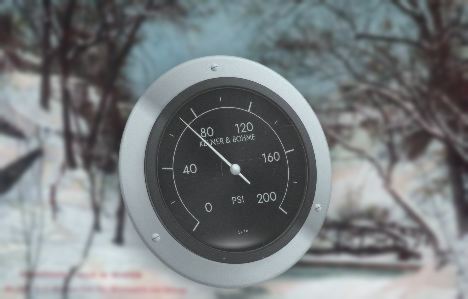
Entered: psi 70
